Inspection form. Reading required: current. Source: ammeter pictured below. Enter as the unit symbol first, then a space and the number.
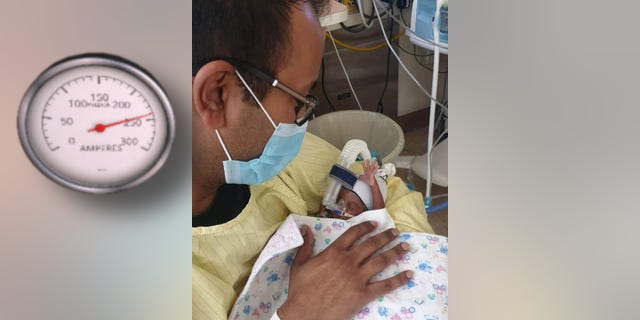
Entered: A 240
